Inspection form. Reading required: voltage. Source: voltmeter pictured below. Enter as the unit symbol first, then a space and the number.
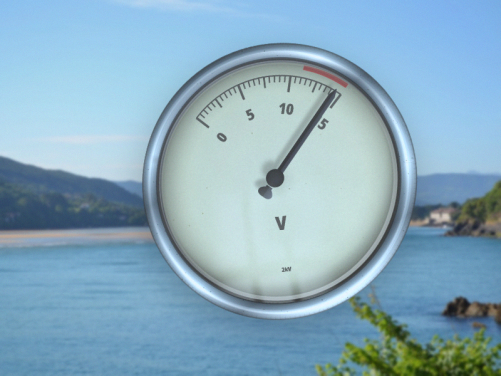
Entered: V 14.5
